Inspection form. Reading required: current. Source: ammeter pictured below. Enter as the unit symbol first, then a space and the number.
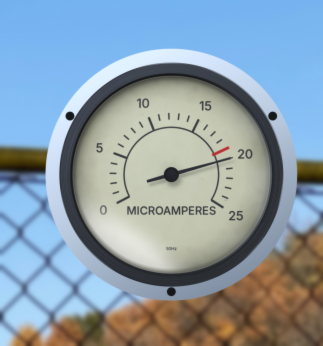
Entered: µA 20
